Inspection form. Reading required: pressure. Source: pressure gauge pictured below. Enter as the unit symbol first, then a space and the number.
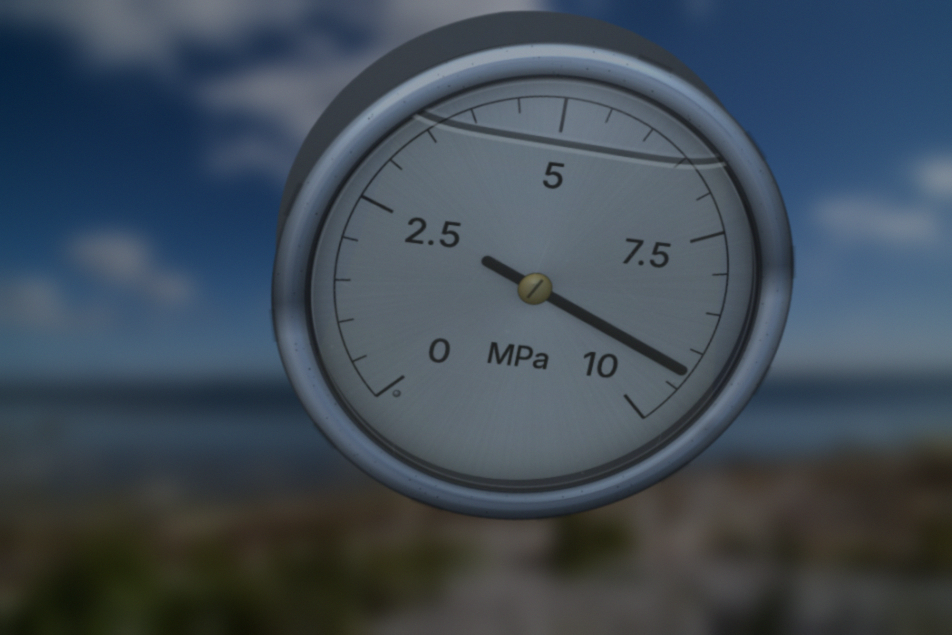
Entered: MPa 9.25
